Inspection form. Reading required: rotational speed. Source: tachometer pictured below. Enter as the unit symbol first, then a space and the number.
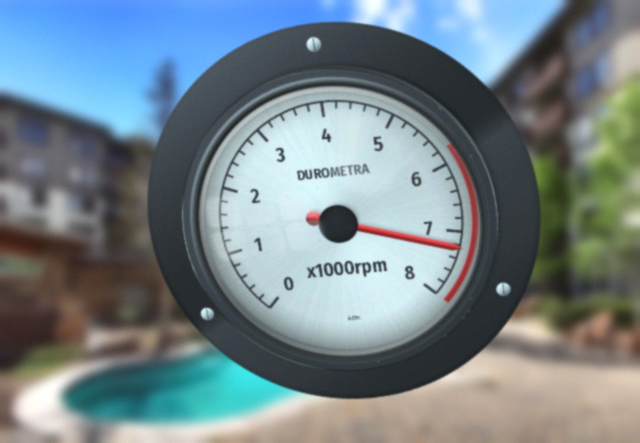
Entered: rpm 7200
